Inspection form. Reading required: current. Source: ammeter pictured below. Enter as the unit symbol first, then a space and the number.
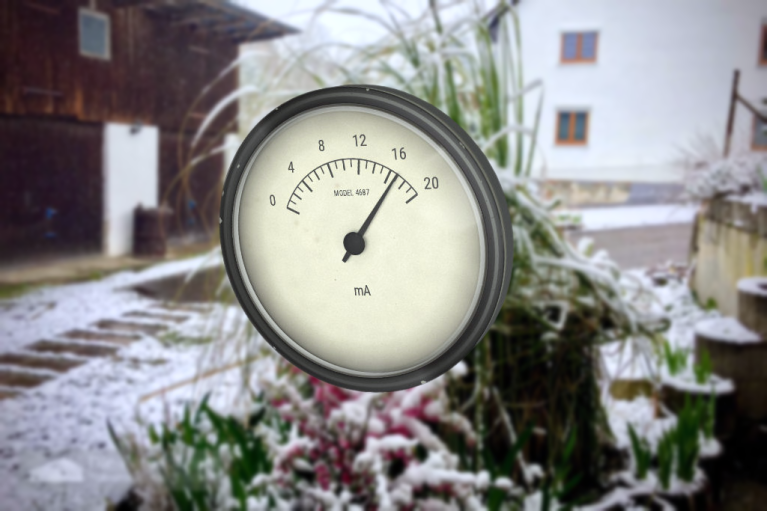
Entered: mA 17
